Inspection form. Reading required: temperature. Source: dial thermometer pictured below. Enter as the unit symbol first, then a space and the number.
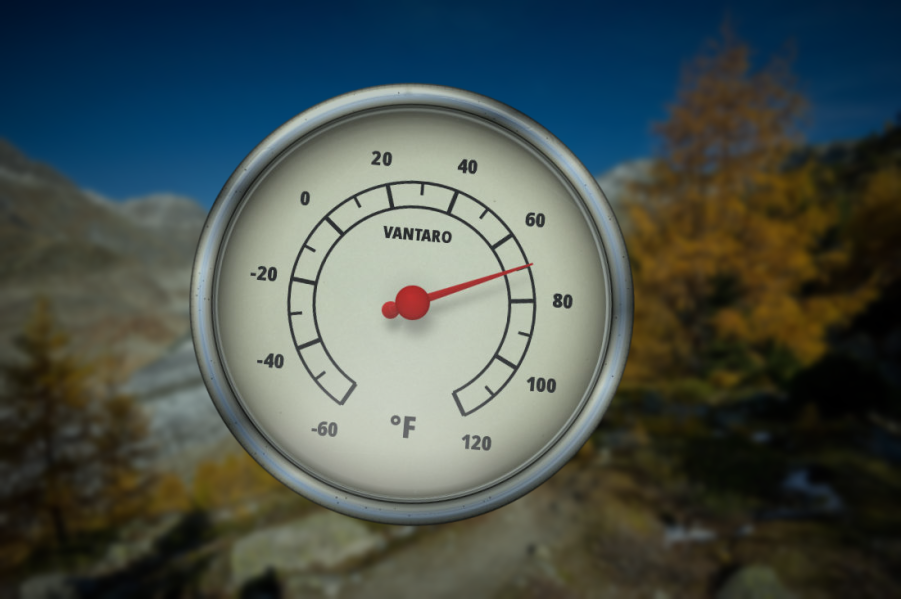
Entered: °F 70
